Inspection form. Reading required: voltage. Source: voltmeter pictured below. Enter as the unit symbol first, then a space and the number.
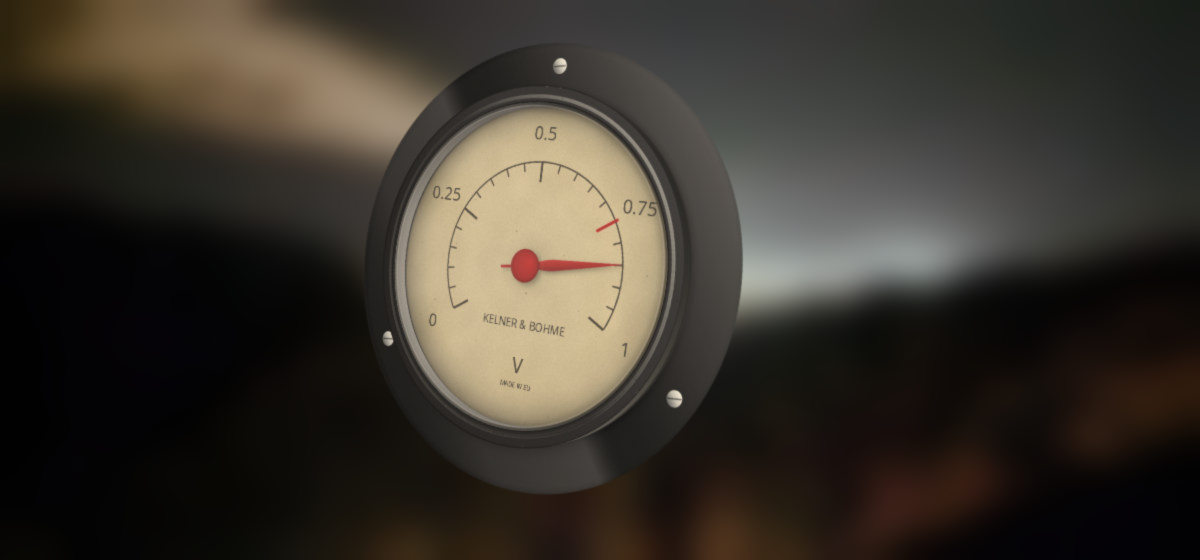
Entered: V 0.85
